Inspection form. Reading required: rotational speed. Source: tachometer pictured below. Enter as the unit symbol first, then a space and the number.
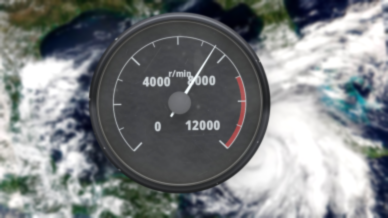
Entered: rpm 7500
